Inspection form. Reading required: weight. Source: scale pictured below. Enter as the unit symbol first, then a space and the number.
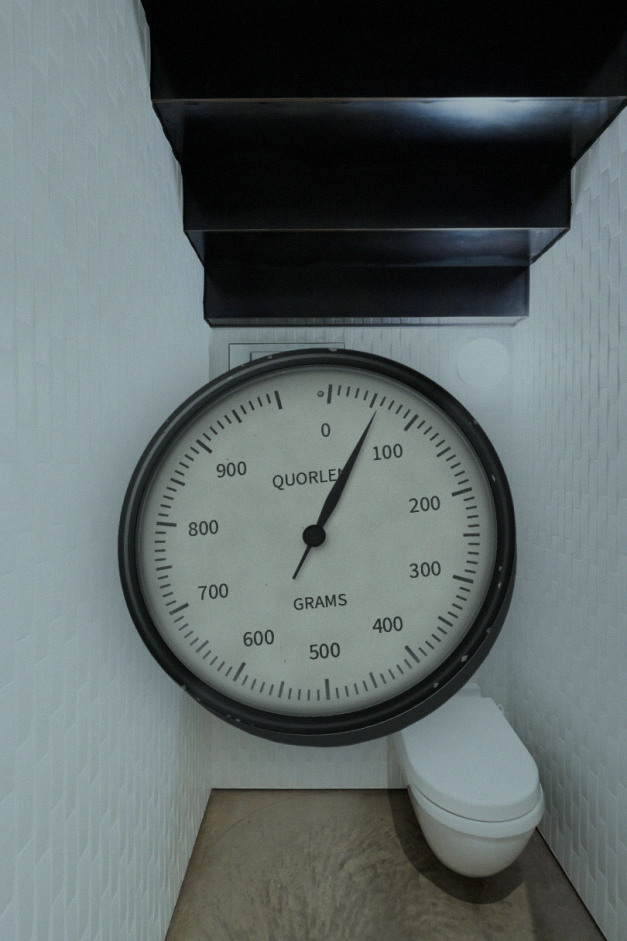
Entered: g 60
